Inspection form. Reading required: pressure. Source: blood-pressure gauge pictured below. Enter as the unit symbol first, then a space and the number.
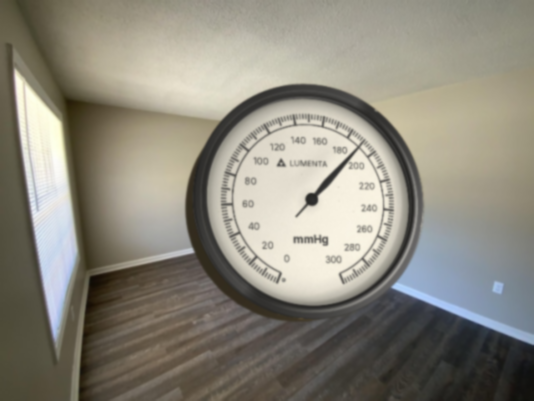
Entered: mmHg 190
